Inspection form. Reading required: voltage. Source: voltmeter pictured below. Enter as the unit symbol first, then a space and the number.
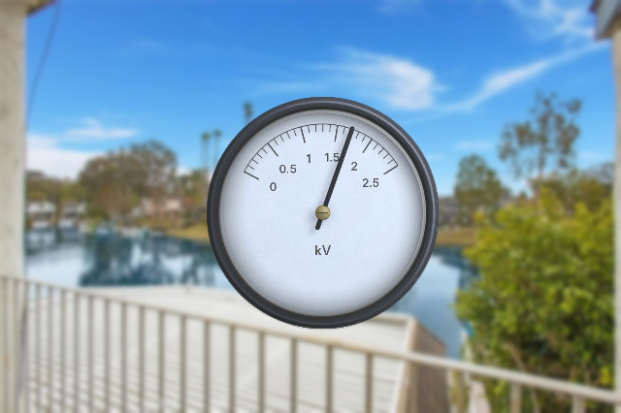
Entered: kV 1.7
